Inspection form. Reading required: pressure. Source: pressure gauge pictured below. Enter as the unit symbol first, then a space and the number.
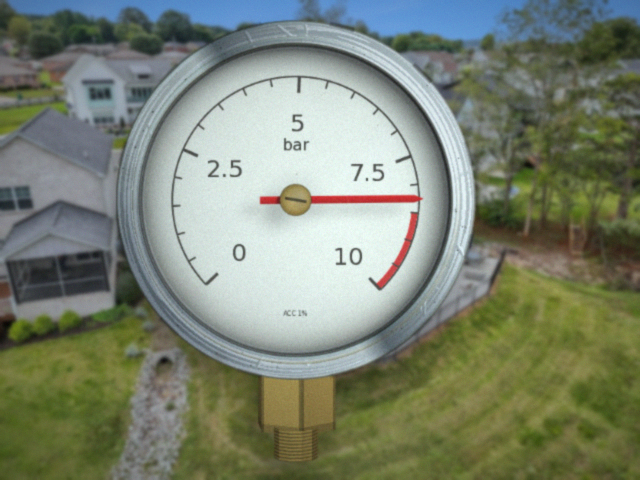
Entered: bar 8.25
